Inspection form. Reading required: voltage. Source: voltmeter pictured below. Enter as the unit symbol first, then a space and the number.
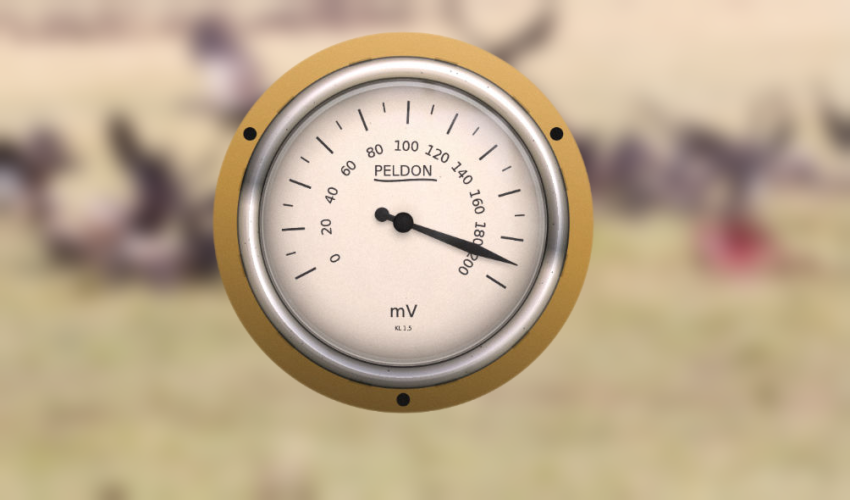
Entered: mV 190
